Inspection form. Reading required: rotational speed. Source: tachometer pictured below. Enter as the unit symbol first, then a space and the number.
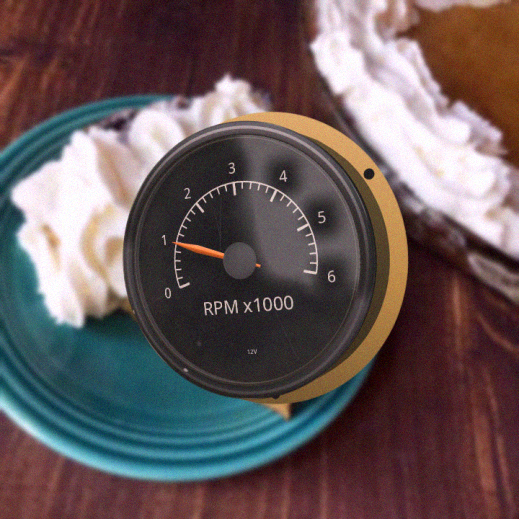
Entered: rpm 1000
